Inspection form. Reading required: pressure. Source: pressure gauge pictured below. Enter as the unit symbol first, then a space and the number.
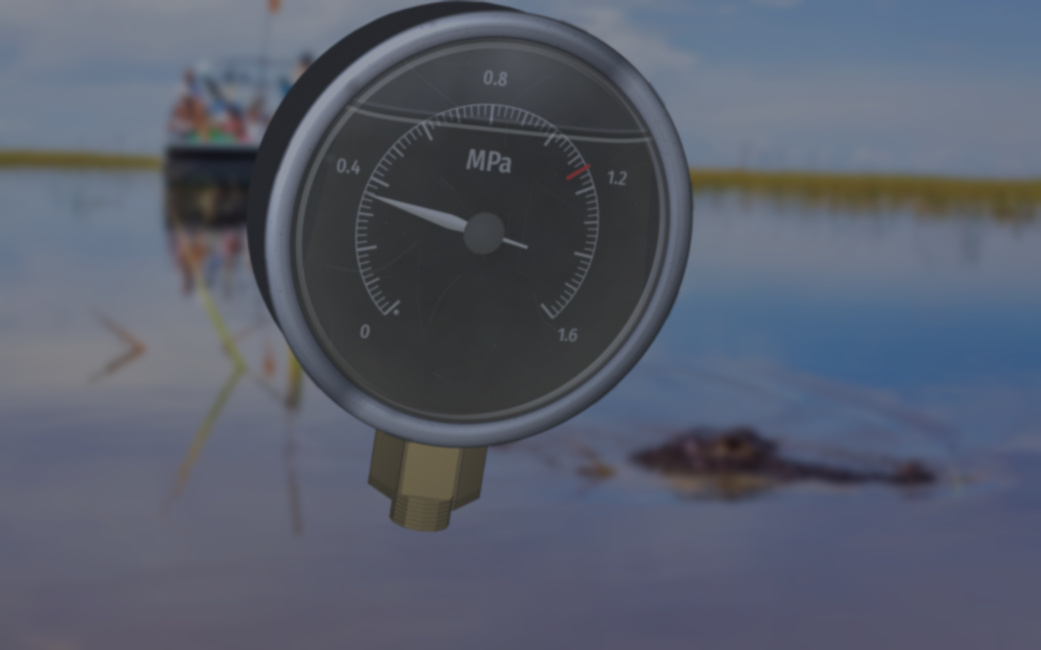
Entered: MPa 0.36
